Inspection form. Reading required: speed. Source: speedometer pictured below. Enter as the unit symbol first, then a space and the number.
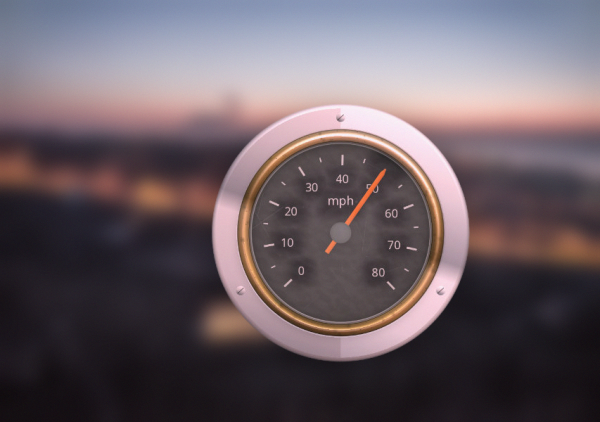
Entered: mph 50
